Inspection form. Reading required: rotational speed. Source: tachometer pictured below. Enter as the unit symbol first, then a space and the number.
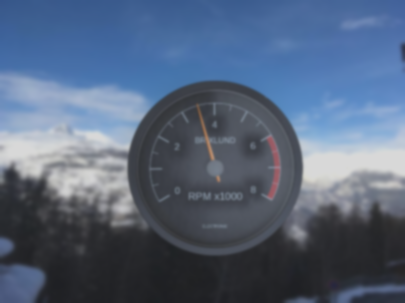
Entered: rpm 3500
